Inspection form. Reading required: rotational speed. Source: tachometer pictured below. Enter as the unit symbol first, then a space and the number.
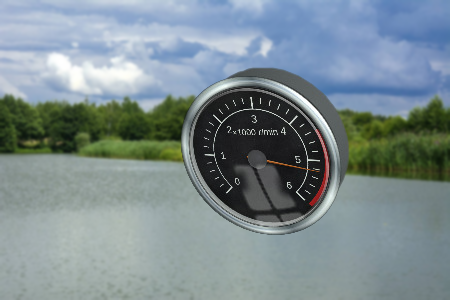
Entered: rpm 5200
